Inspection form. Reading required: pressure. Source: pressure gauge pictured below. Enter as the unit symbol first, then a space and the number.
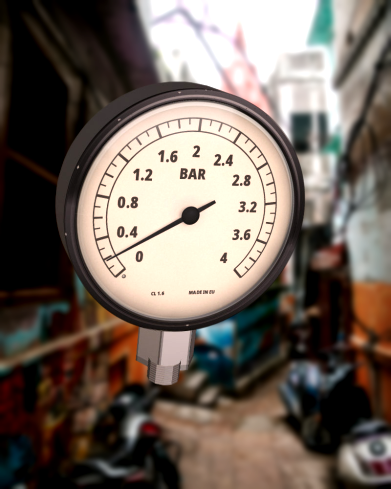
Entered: bar 0.2
